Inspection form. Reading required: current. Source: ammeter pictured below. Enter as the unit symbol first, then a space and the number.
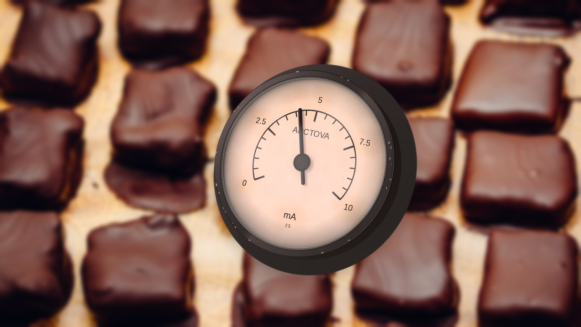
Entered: mA 4.25
